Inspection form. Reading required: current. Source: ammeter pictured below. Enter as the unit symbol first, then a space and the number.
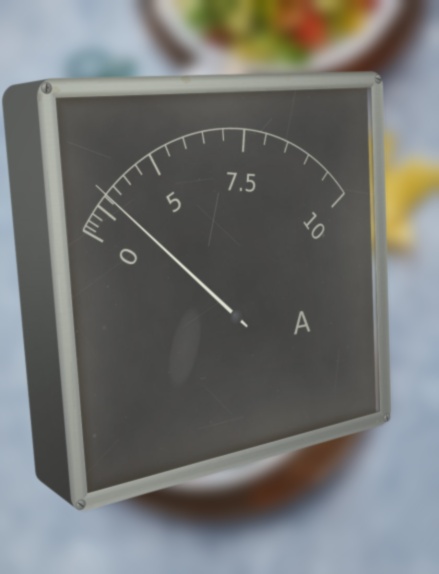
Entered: A 3
